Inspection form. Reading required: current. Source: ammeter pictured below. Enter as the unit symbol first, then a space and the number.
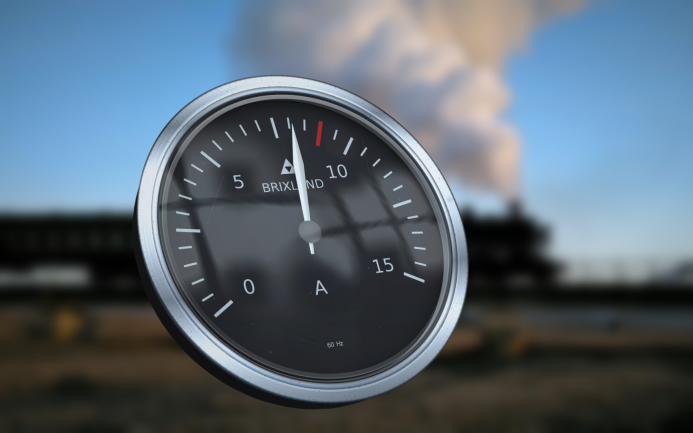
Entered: A 8
